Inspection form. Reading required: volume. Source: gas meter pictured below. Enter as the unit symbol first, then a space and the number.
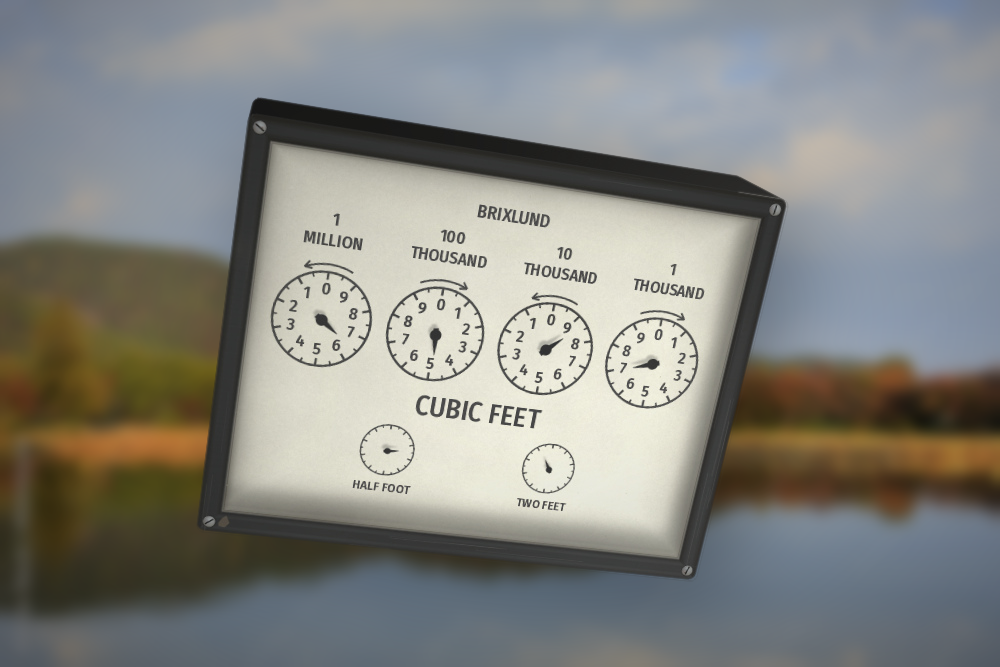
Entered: ft³ 648700
